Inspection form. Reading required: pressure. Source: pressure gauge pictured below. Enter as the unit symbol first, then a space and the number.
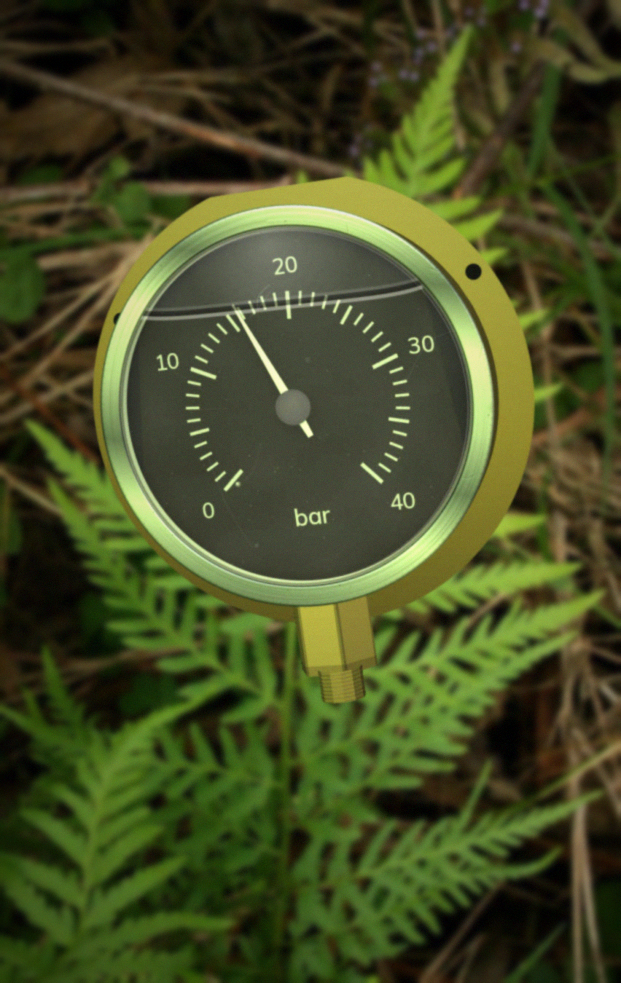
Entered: bar 16
